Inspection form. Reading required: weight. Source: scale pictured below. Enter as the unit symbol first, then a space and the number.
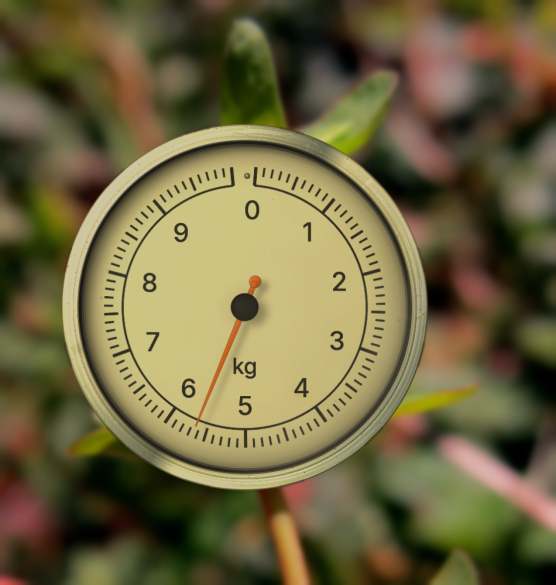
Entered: kg 5.65
